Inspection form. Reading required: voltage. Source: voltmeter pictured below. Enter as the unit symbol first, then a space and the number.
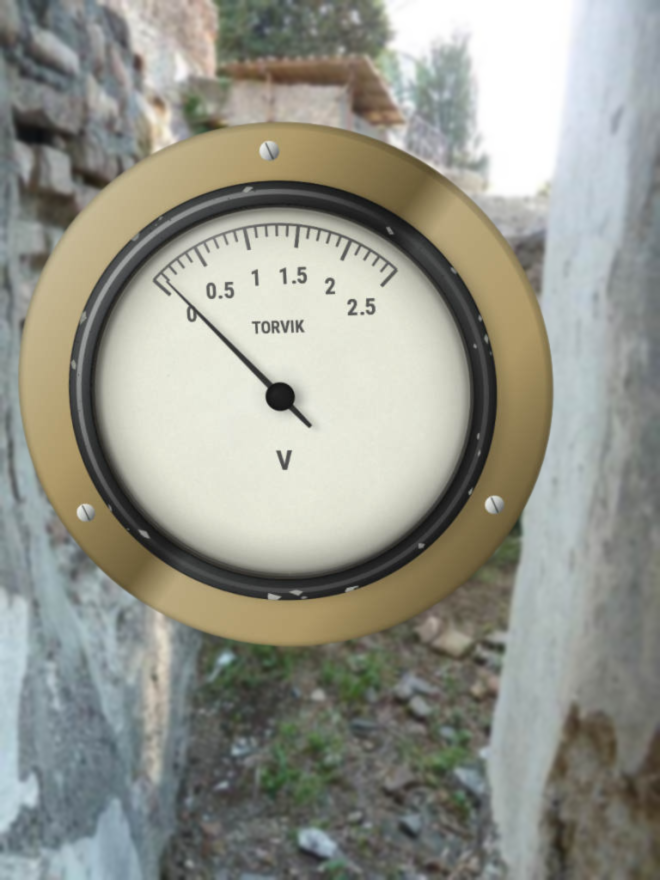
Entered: V 0.1
